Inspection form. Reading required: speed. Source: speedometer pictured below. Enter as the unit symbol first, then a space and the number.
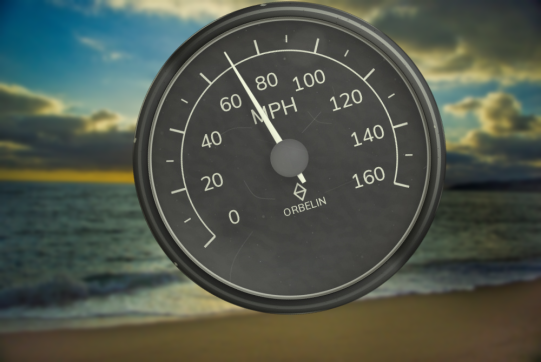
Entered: mph 70
